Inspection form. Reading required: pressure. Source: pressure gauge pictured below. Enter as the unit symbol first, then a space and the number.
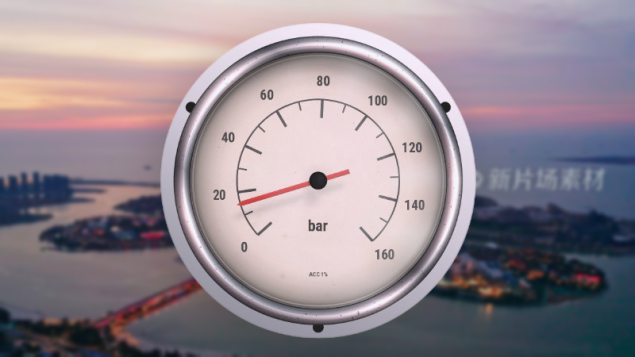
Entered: bar 15
